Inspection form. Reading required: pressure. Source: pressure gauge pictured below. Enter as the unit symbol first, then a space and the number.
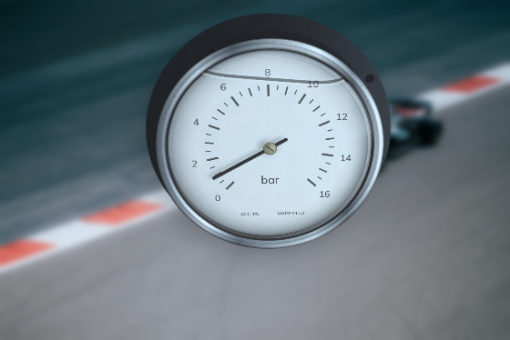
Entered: bar 1
